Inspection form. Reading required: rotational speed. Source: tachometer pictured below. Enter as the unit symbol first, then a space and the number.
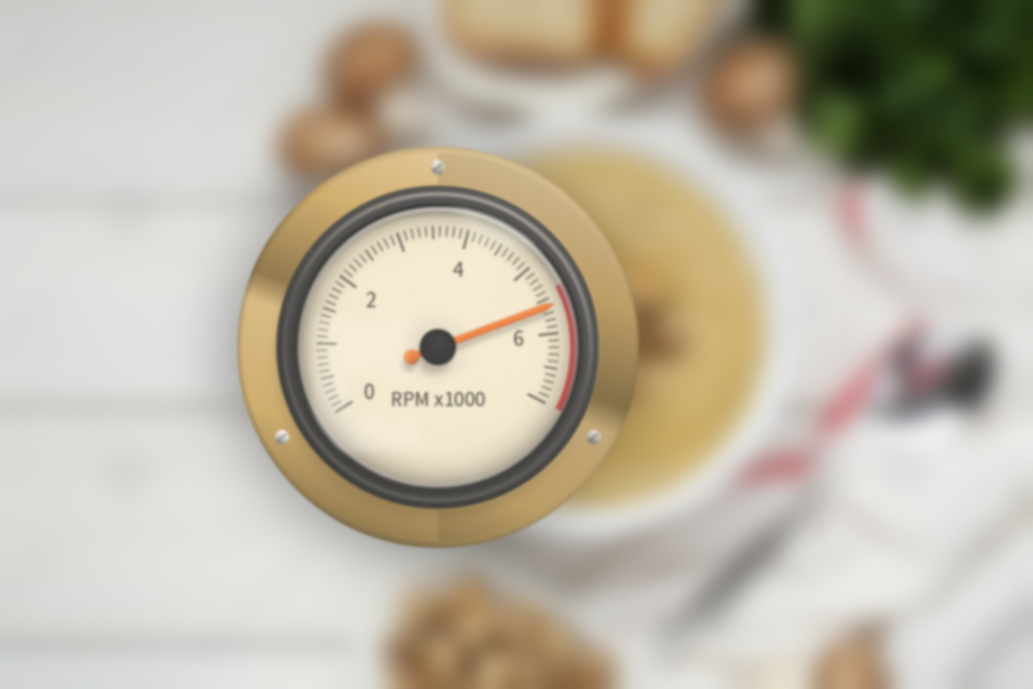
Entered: rpm 5600
